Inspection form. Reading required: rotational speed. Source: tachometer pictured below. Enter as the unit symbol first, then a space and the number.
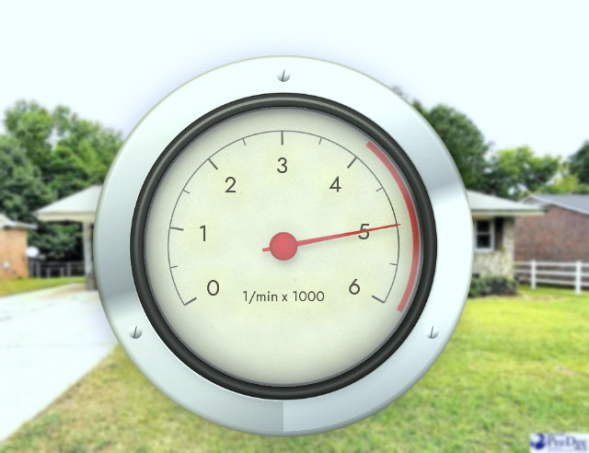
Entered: rpm 5000
